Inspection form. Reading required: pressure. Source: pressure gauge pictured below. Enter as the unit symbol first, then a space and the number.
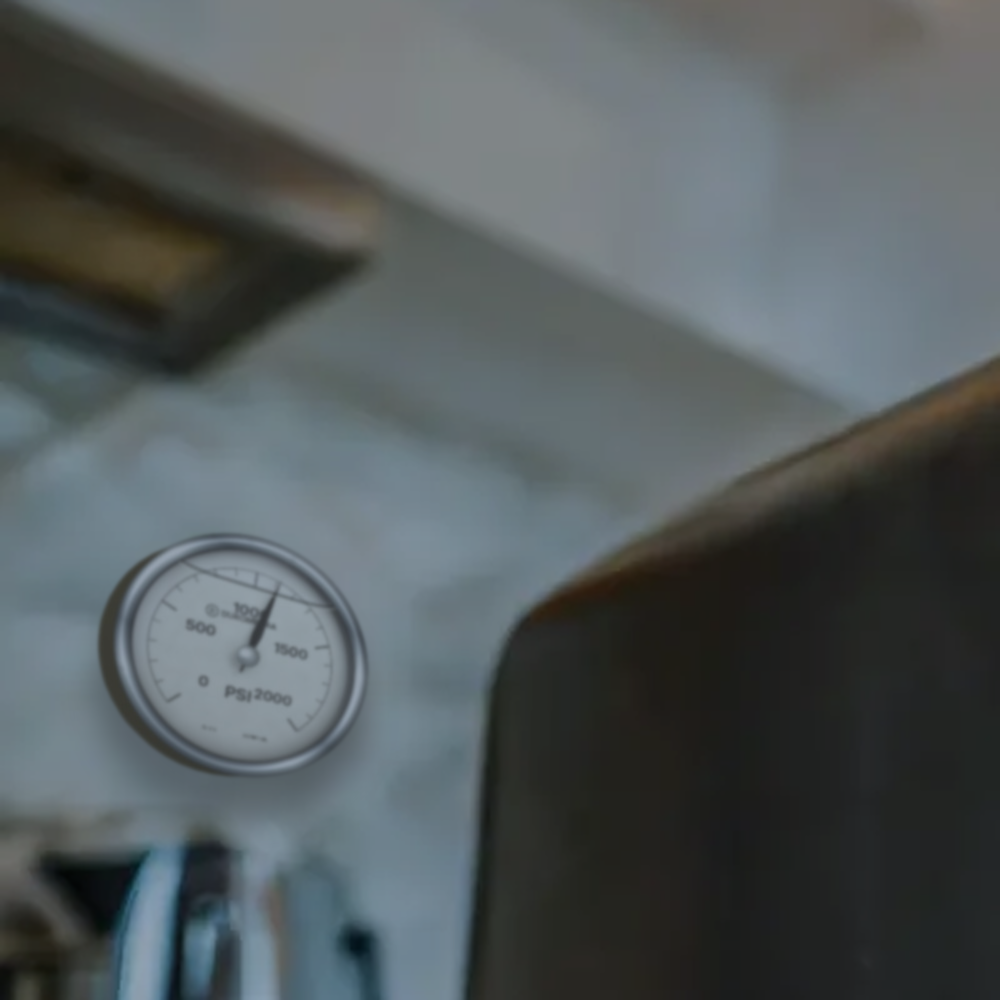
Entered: psi 1100
